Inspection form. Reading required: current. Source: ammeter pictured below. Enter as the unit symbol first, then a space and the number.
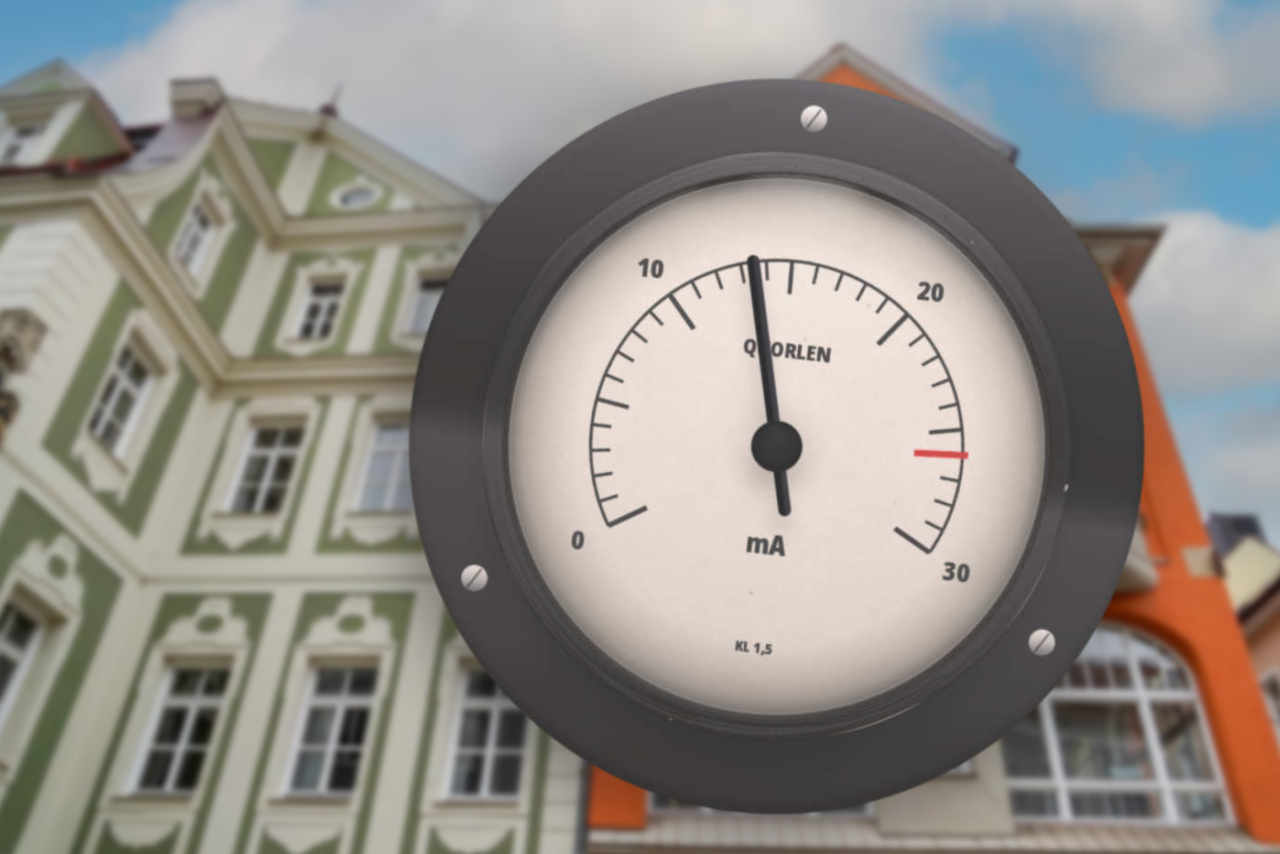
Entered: mA 13.5
